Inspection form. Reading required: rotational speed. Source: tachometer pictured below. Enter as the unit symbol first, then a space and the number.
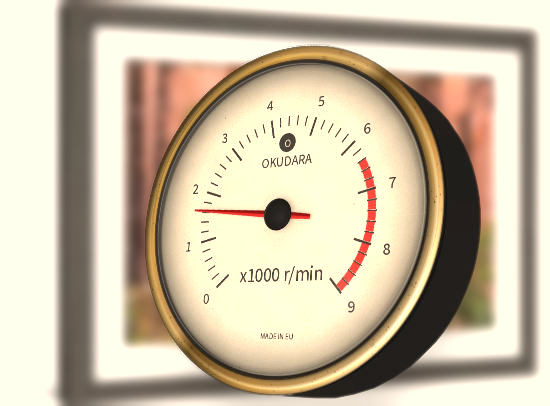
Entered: rpm 1600
